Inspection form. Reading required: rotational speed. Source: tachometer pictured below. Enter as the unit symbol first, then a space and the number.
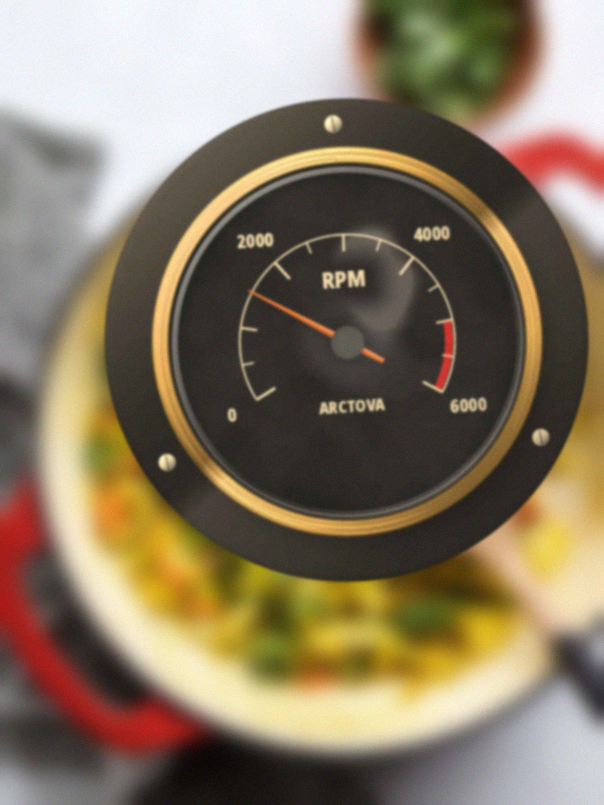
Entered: rpm 1500
